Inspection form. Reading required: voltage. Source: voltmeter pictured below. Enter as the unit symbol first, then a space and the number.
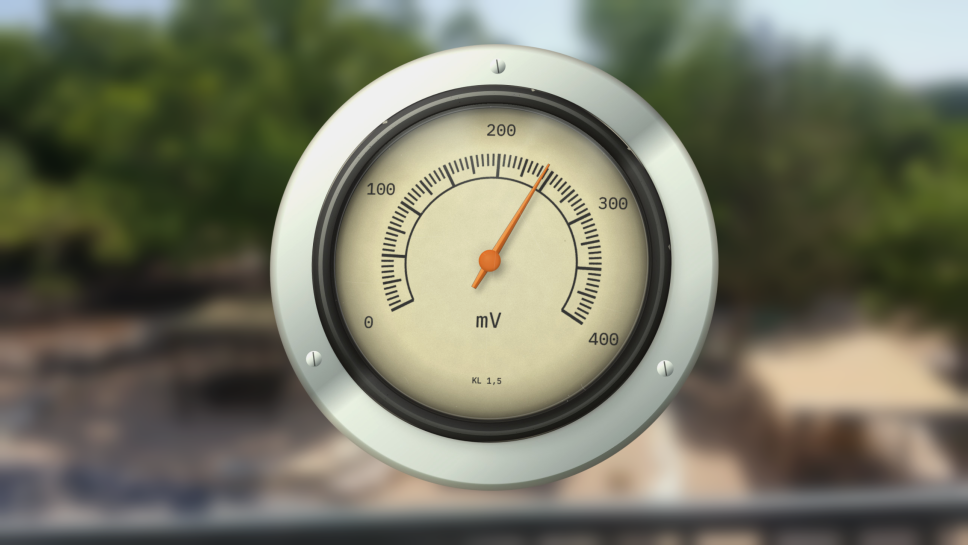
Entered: mV 245
